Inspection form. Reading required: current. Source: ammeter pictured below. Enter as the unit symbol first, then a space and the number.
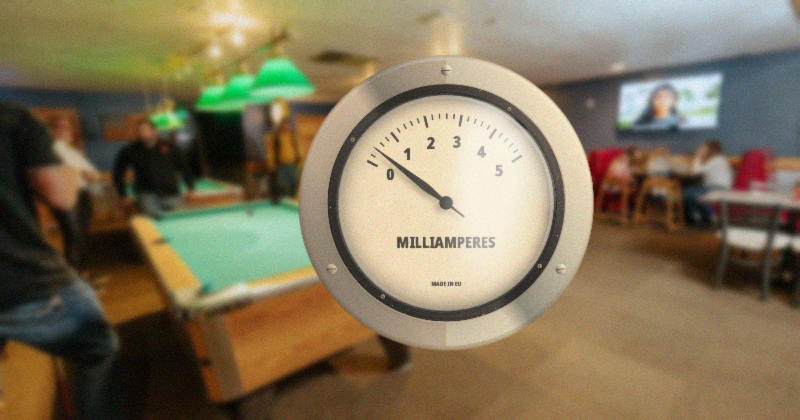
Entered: mA 0.4
